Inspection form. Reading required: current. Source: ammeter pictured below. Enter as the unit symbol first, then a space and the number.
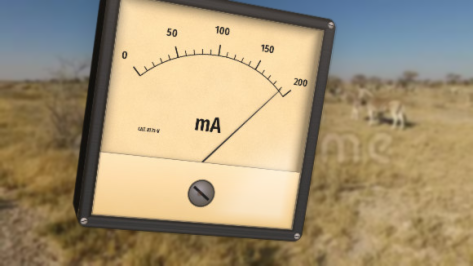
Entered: mA 190
